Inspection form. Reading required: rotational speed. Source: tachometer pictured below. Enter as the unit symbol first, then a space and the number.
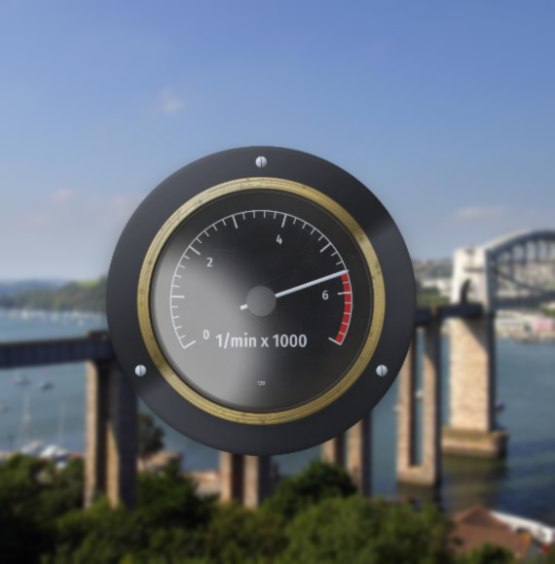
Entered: rpm 5600
